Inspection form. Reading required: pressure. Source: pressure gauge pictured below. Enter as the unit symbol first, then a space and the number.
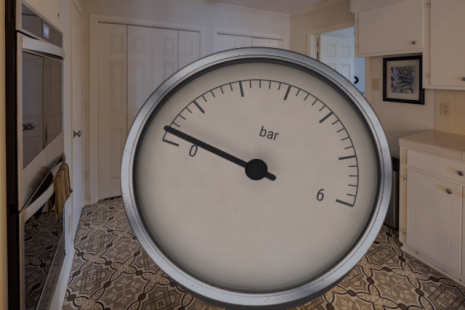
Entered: bar 0.2
